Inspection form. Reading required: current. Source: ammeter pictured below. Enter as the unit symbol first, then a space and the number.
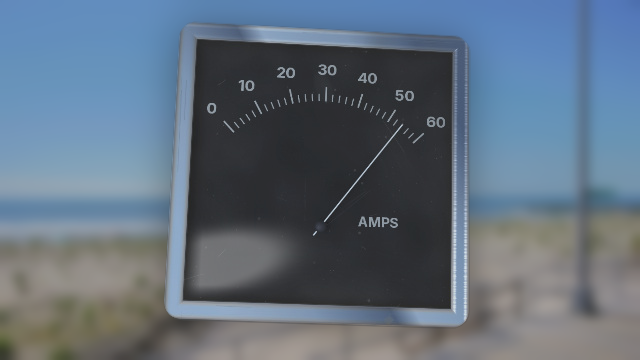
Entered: A 54
